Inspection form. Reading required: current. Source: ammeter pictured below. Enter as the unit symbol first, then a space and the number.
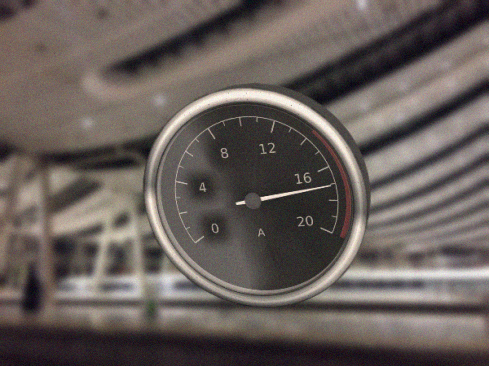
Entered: A 17
